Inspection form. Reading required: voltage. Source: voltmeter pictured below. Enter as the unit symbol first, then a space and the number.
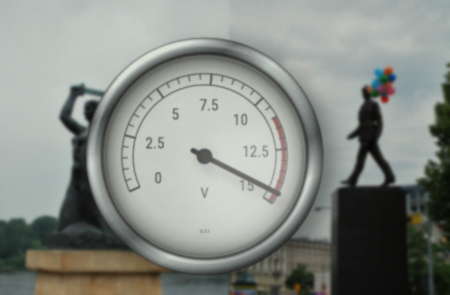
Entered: V 14.5
